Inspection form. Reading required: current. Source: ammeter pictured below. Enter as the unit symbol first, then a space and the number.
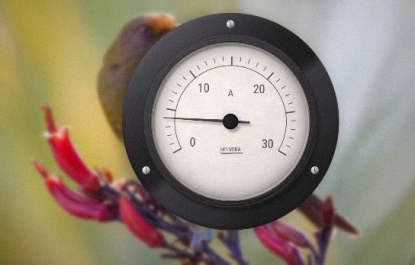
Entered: A 4
